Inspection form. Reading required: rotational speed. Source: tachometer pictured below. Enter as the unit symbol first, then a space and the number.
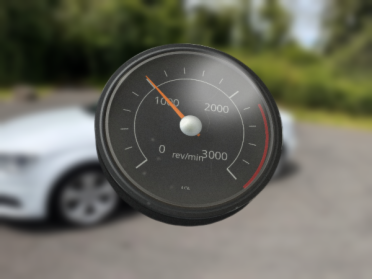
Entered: rpm 1000
